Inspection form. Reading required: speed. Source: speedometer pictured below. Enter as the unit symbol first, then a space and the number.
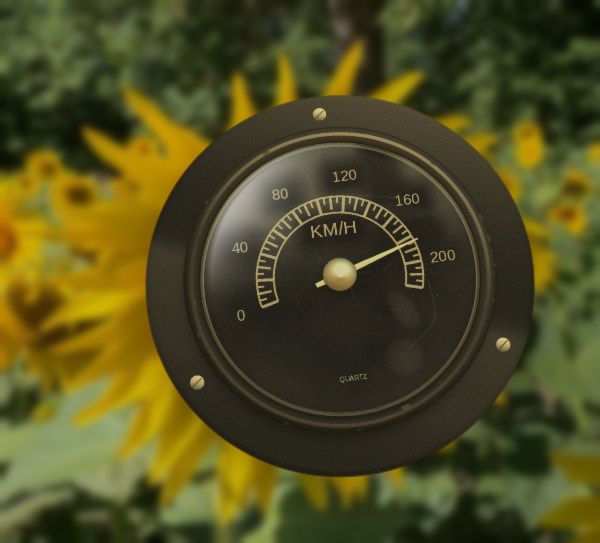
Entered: km/h 185
